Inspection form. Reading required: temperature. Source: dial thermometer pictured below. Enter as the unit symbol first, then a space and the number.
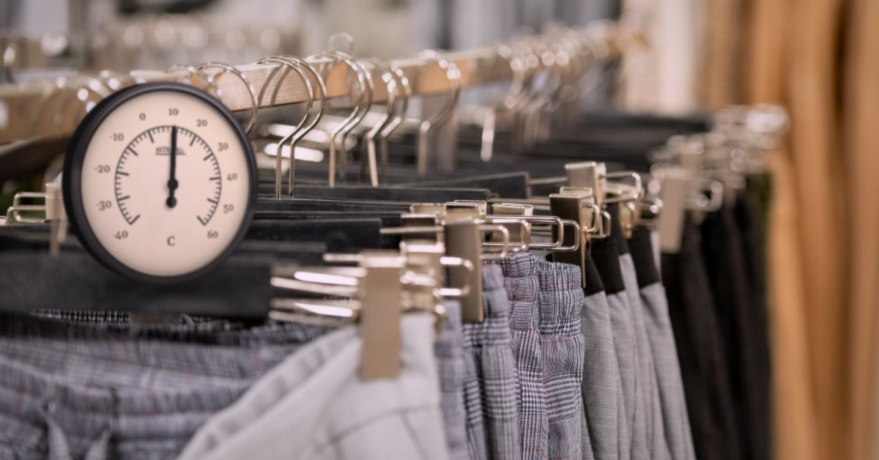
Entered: °C 10
